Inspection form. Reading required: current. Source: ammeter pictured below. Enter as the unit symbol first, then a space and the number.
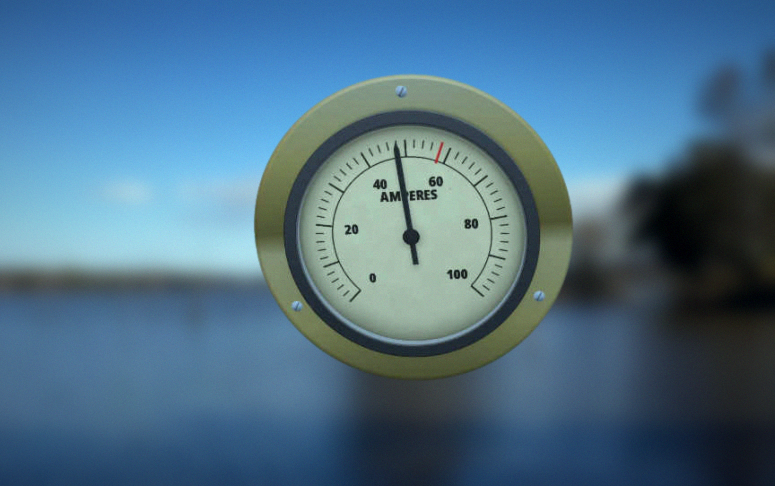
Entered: A 48
